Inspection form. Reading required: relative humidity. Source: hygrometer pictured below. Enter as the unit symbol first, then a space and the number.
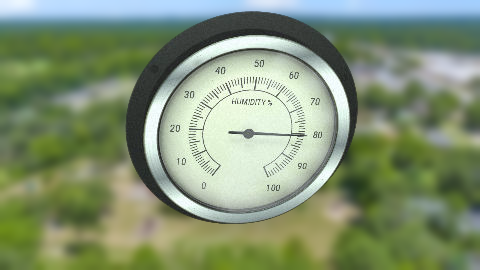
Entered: % 80
